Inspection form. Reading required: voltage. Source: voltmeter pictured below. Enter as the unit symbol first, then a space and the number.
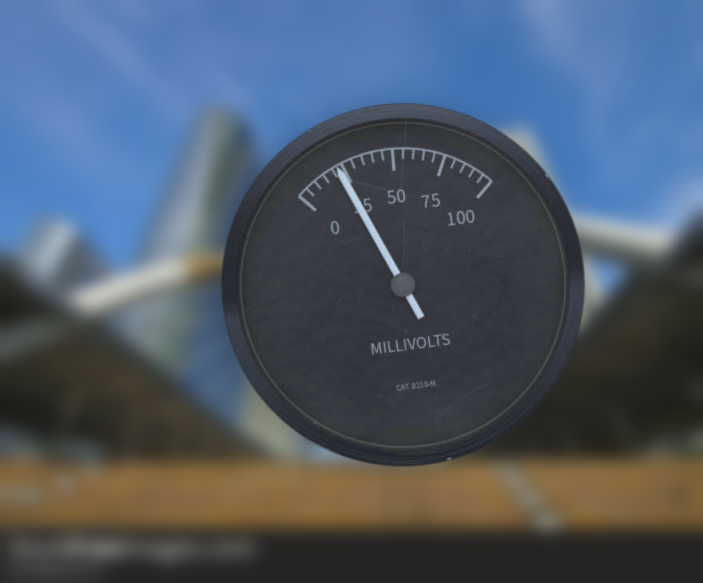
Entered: mV 22.5
